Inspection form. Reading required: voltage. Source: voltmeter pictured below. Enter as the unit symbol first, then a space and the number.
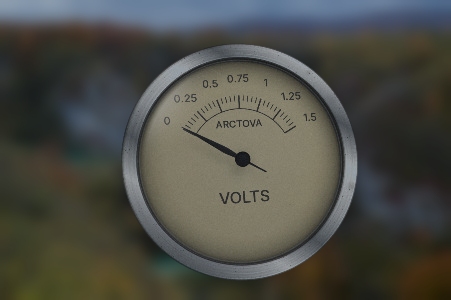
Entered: V 0
